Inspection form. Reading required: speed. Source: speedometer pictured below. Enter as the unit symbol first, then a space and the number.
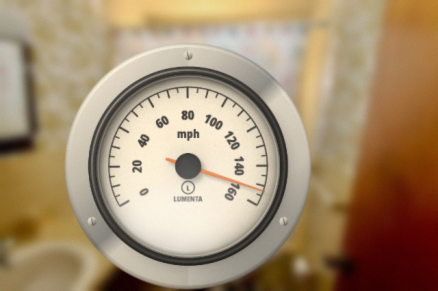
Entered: mph 152.5
